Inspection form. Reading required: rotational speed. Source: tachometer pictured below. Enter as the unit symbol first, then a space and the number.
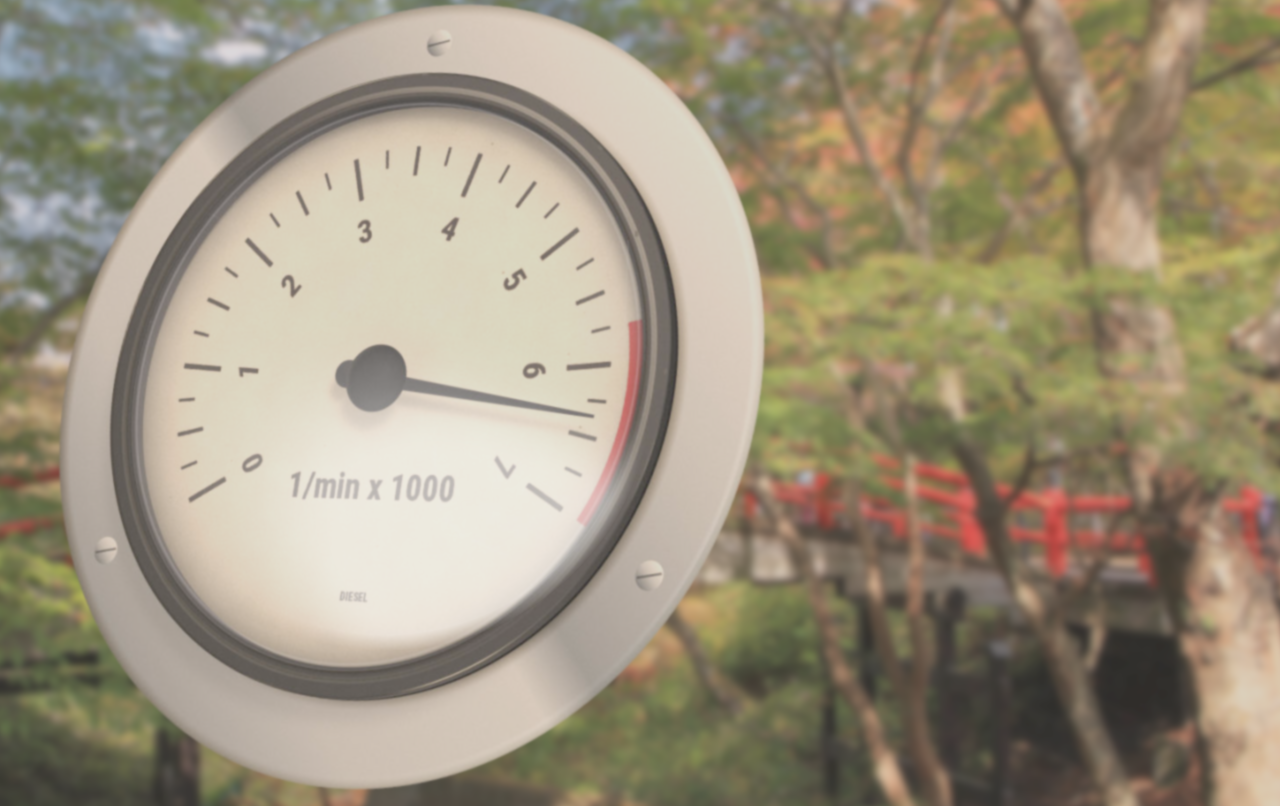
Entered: rpm 6375
